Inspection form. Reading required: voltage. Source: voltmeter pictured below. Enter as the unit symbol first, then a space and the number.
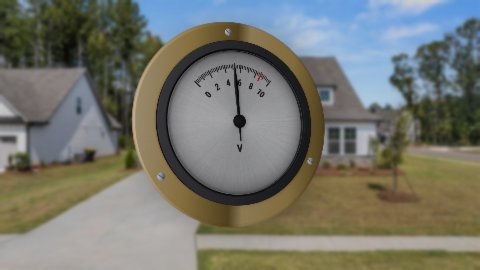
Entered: V 5
